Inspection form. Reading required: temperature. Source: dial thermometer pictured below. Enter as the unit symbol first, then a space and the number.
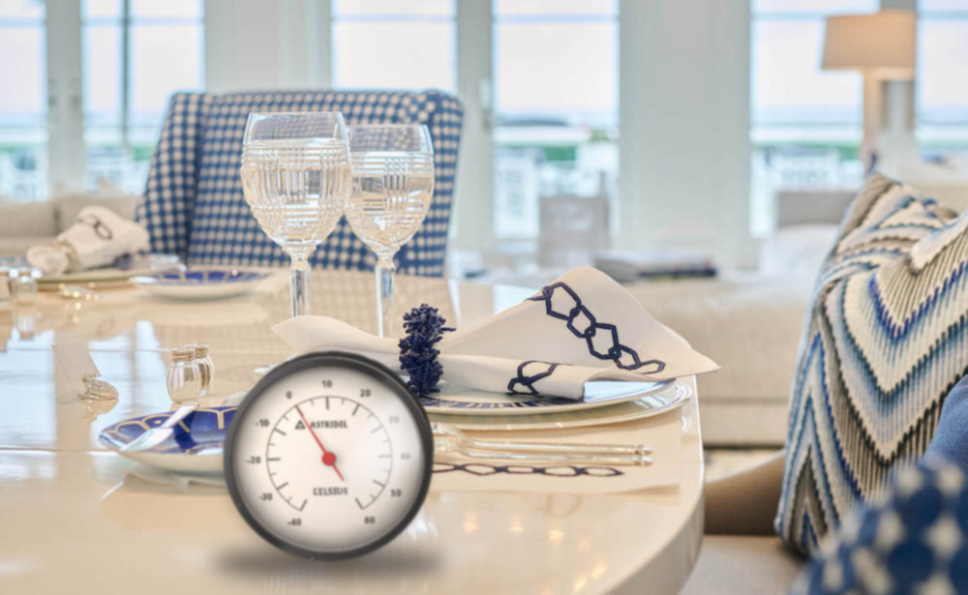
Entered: °C 0
